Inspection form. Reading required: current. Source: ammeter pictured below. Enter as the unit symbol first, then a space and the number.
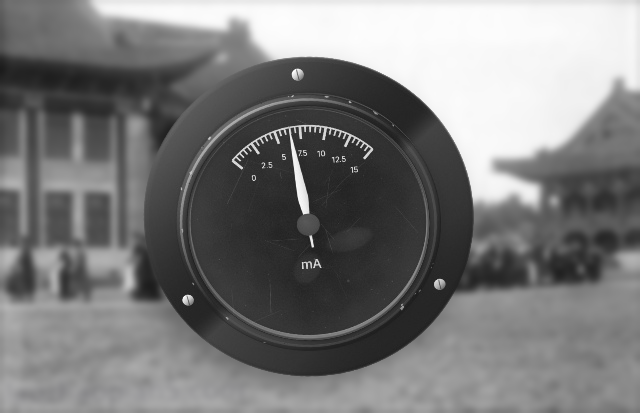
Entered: mA 6.5
